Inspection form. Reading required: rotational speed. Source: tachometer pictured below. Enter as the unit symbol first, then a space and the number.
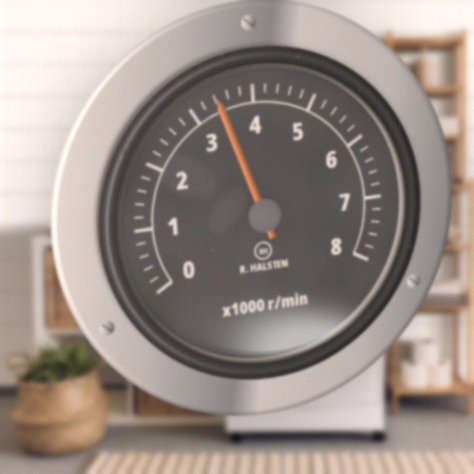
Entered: rpm 3400
